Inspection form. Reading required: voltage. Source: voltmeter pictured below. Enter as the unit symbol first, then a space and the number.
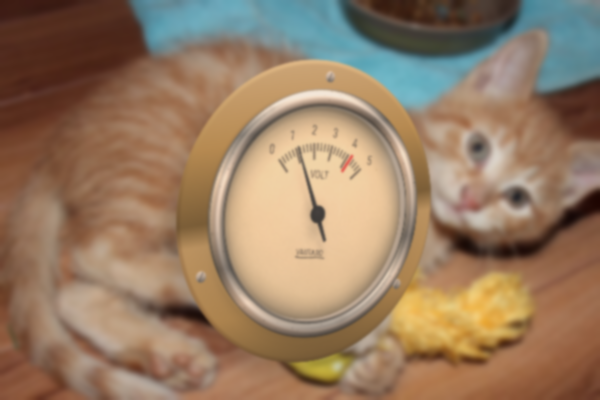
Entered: V 1
